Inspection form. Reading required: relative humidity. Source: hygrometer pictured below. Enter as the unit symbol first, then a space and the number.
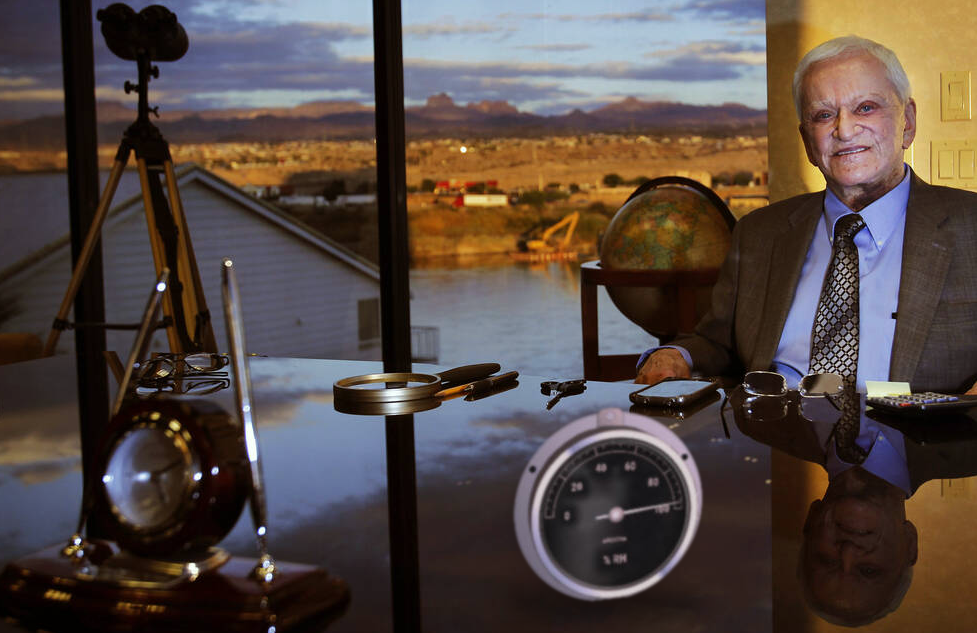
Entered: % 96
